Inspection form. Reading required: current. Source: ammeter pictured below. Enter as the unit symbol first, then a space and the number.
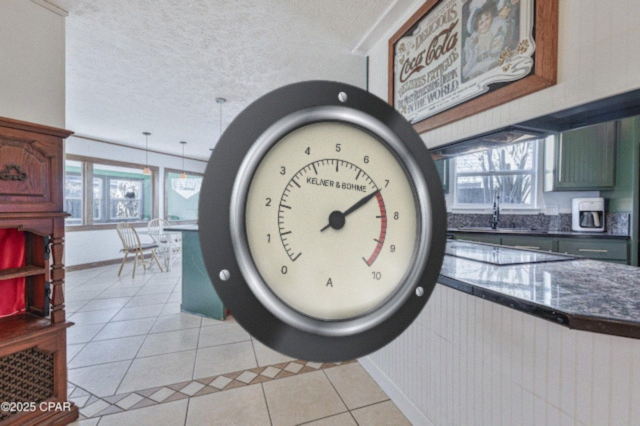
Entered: A 7
